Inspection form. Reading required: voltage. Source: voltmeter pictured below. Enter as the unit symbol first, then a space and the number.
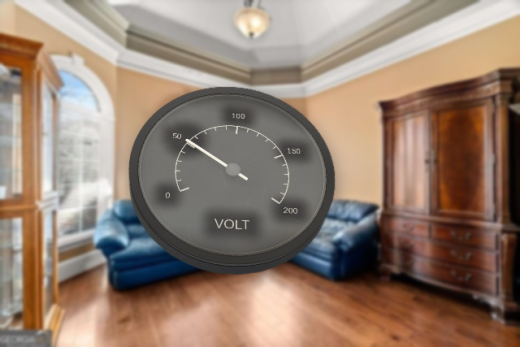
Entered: V 50
